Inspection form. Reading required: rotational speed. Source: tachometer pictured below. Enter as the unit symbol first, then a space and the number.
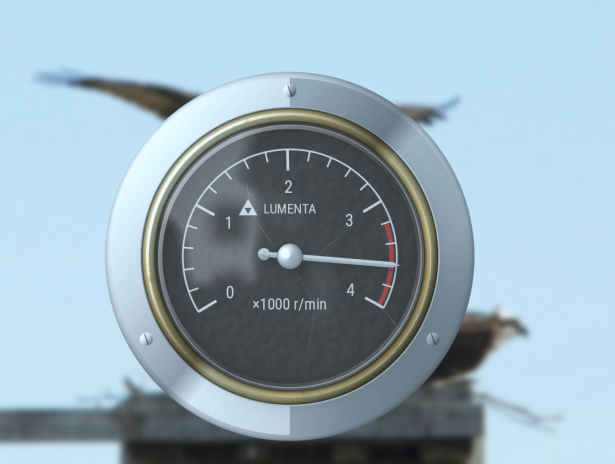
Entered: rpm 3600
